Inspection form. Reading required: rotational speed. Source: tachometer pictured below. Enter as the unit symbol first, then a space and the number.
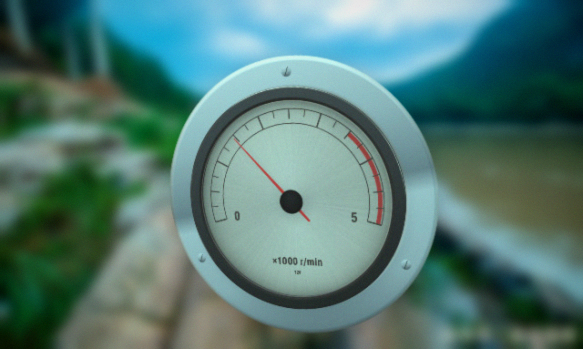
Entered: rpm 1500
